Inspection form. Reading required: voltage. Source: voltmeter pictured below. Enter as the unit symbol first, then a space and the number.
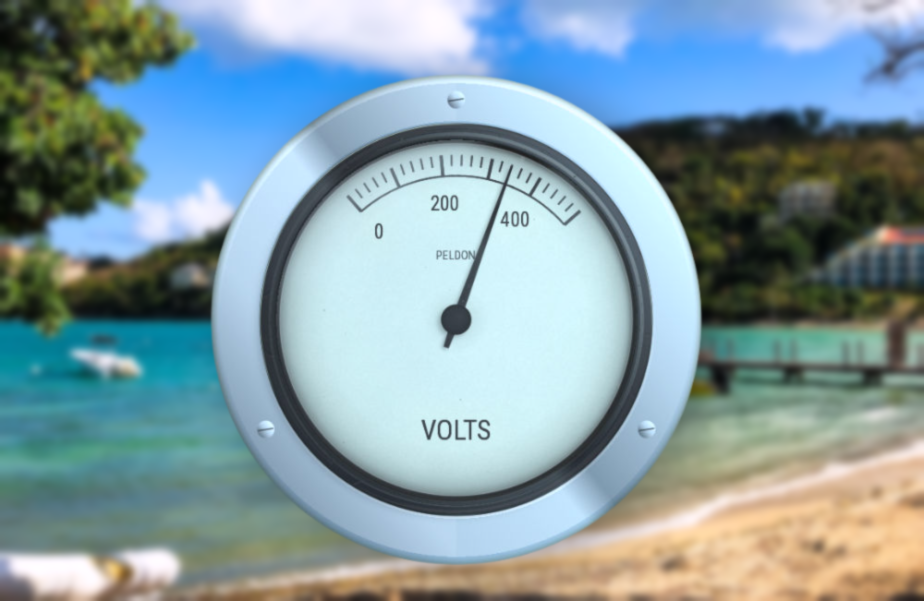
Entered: V 340
